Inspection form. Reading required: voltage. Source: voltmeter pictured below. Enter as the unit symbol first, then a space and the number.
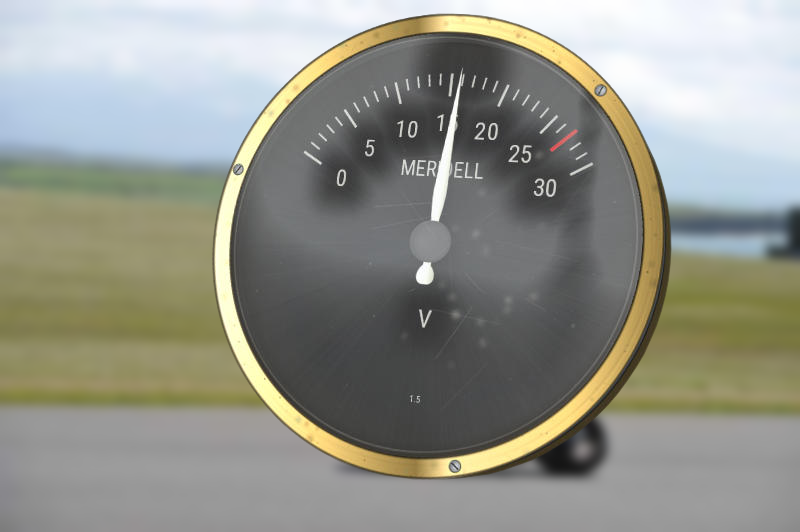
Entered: V 16
